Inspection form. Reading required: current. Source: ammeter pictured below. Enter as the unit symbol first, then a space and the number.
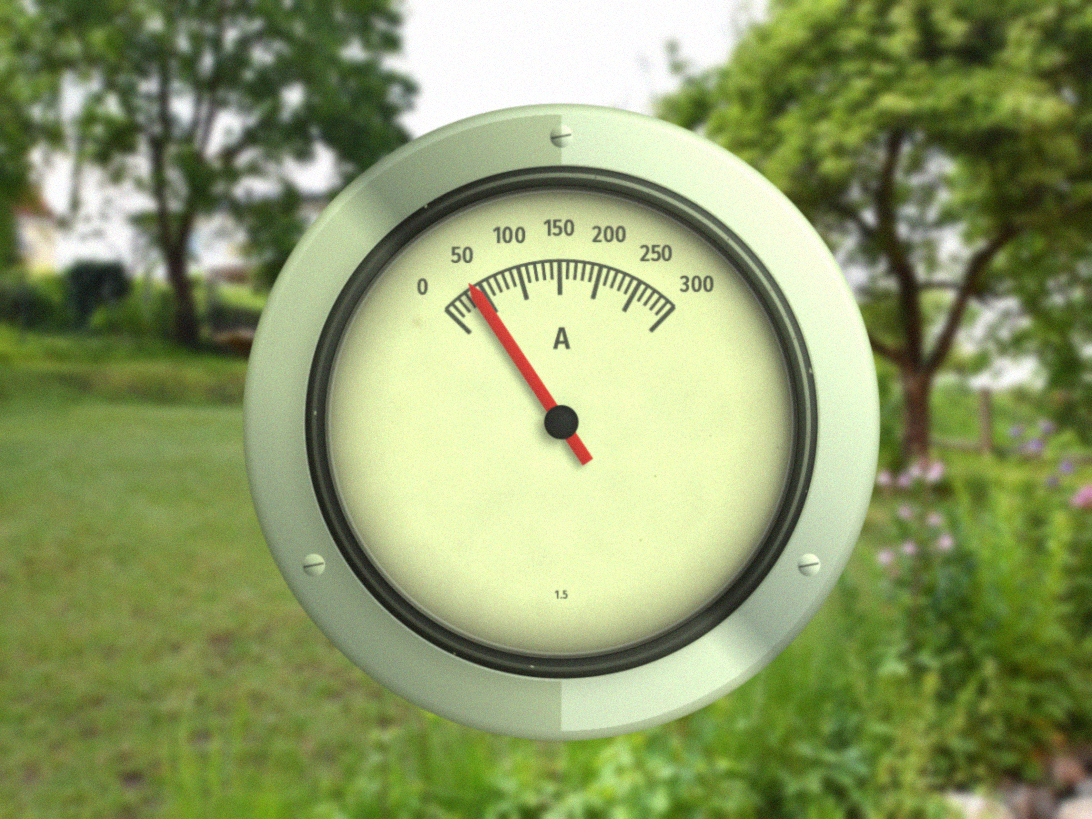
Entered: A 40
